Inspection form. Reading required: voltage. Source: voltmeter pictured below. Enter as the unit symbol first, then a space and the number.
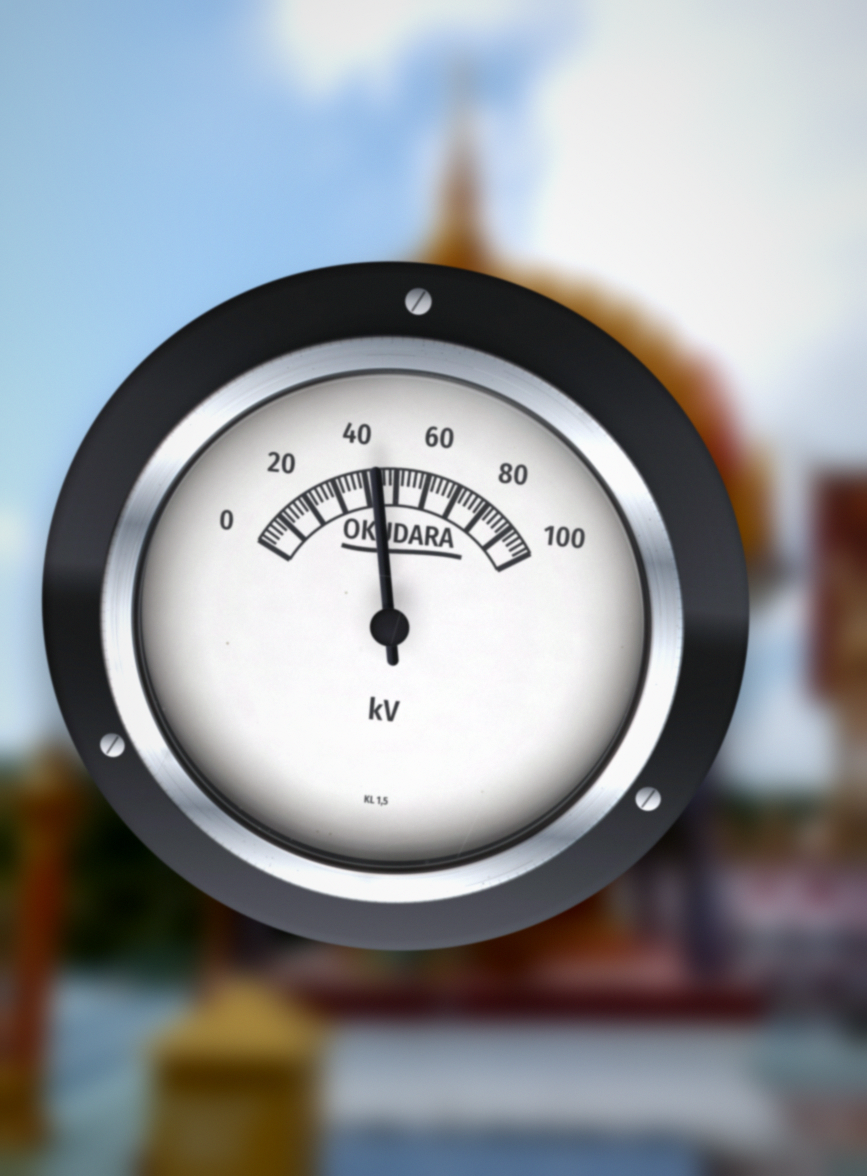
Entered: kV 44
